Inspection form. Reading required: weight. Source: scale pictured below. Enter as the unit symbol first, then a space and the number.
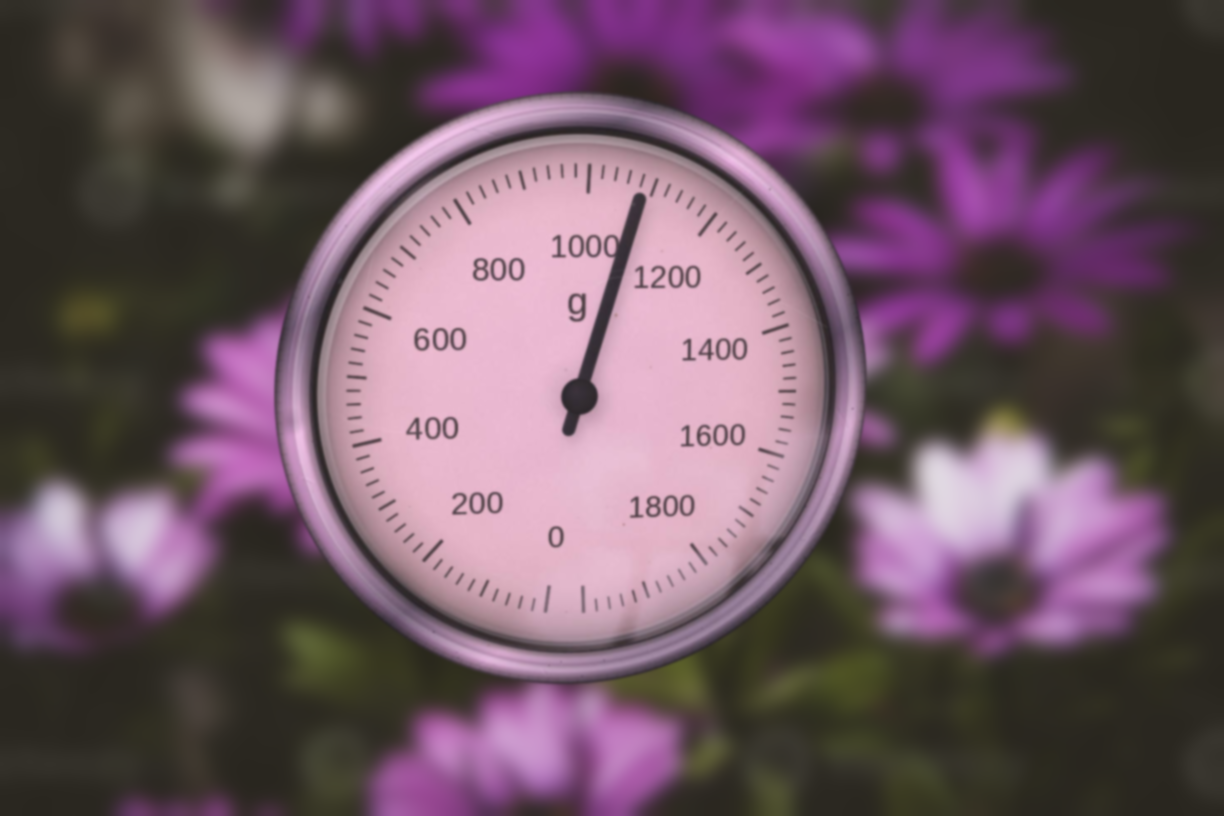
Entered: g 1080
